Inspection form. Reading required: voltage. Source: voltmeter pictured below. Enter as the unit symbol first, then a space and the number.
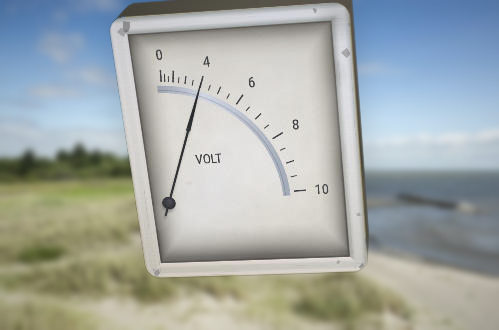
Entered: V 4
